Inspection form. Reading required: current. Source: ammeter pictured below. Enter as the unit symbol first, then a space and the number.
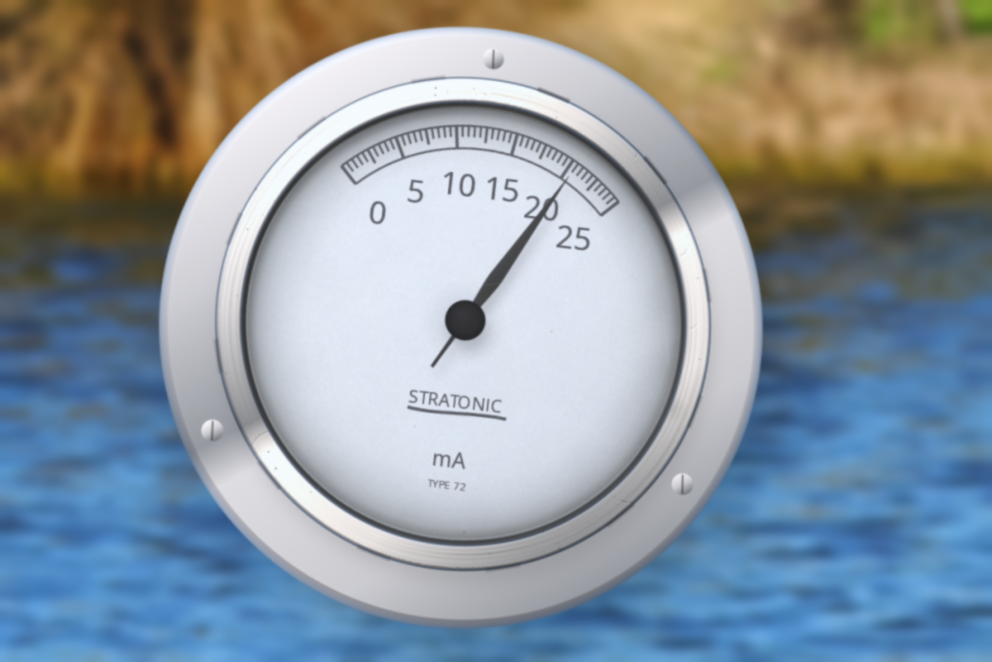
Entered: mA 20.5
